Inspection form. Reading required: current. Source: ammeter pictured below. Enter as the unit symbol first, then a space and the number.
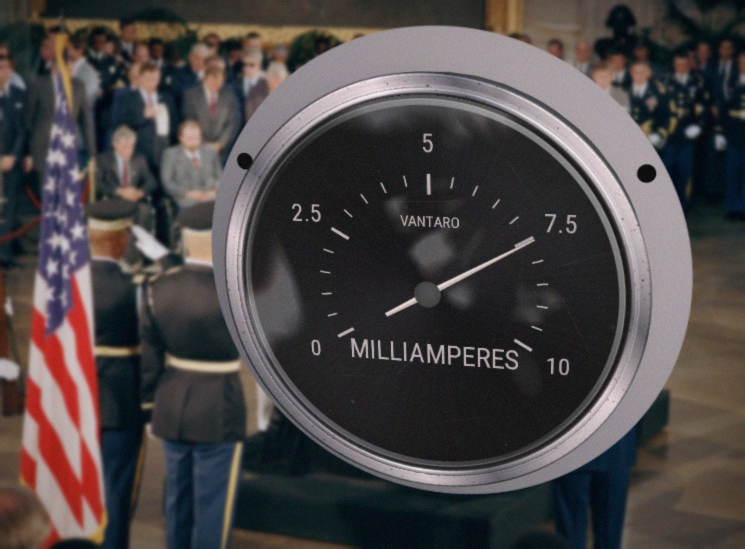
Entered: mA 7.5
